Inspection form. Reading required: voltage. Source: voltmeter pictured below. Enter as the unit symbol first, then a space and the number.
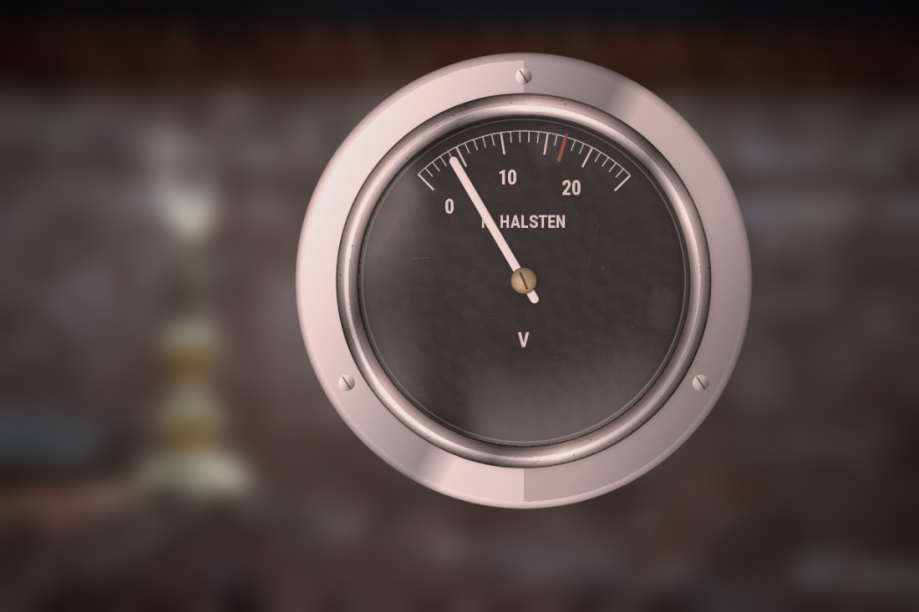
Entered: V 4
